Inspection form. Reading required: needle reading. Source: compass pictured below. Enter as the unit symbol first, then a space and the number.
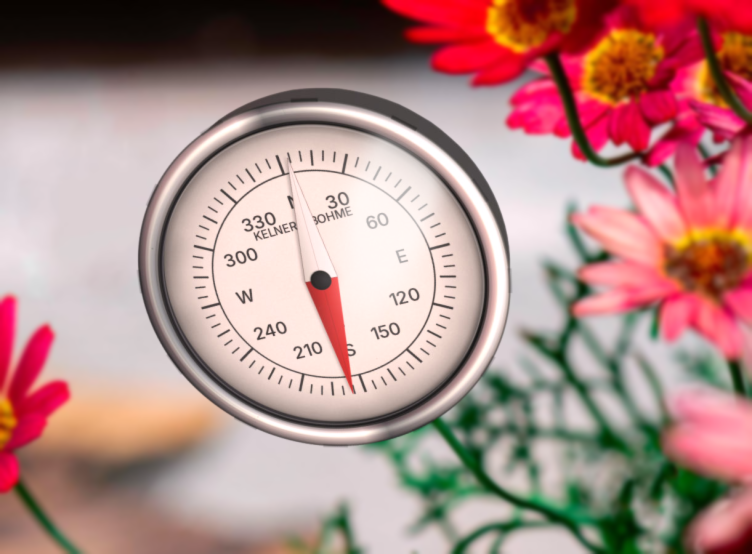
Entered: ° 185
